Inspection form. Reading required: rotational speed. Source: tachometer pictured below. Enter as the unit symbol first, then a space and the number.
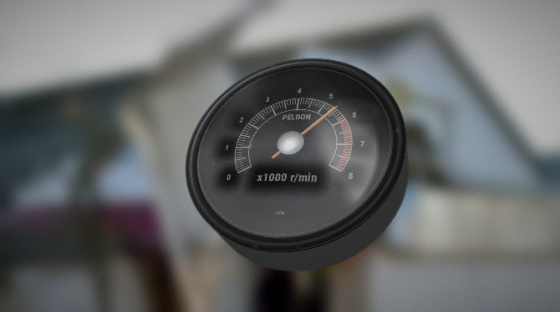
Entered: rpm 5500
